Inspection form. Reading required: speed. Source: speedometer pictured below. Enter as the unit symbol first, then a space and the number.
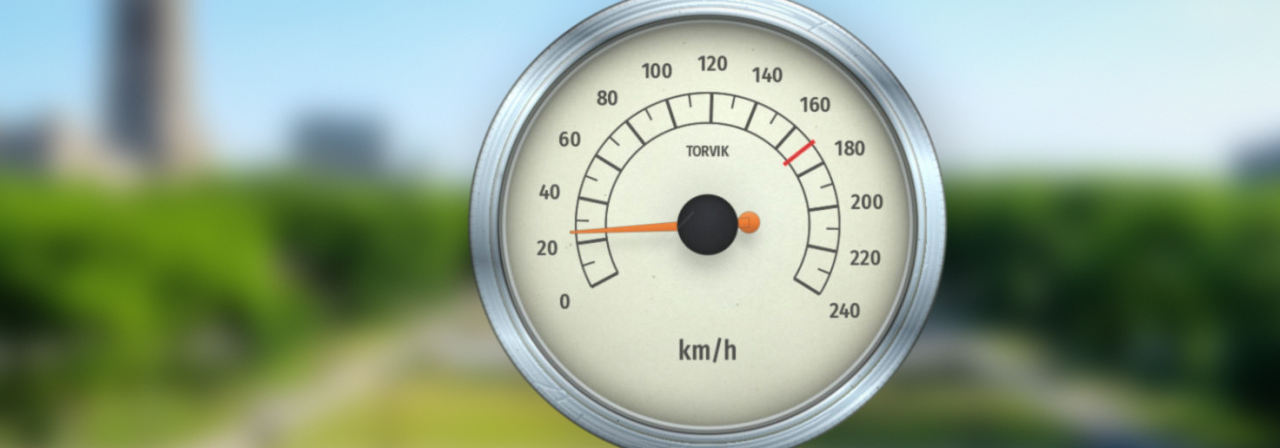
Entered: km/h 25
